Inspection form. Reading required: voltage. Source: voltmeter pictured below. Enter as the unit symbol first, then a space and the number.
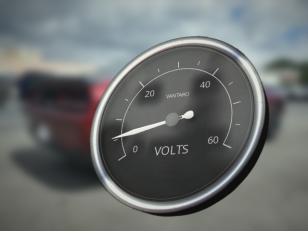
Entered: V 5
